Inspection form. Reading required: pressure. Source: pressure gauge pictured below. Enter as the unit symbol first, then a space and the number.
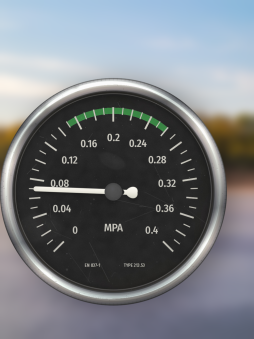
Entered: MPa 0.07
